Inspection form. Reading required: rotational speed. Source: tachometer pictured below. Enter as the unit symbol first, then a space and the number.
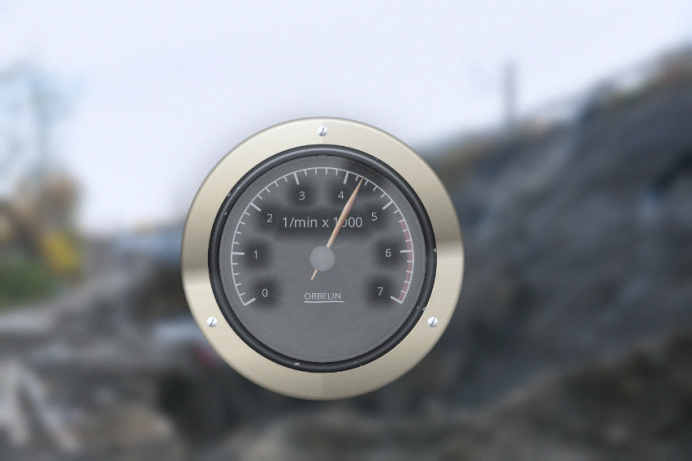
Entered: rpm 4300
